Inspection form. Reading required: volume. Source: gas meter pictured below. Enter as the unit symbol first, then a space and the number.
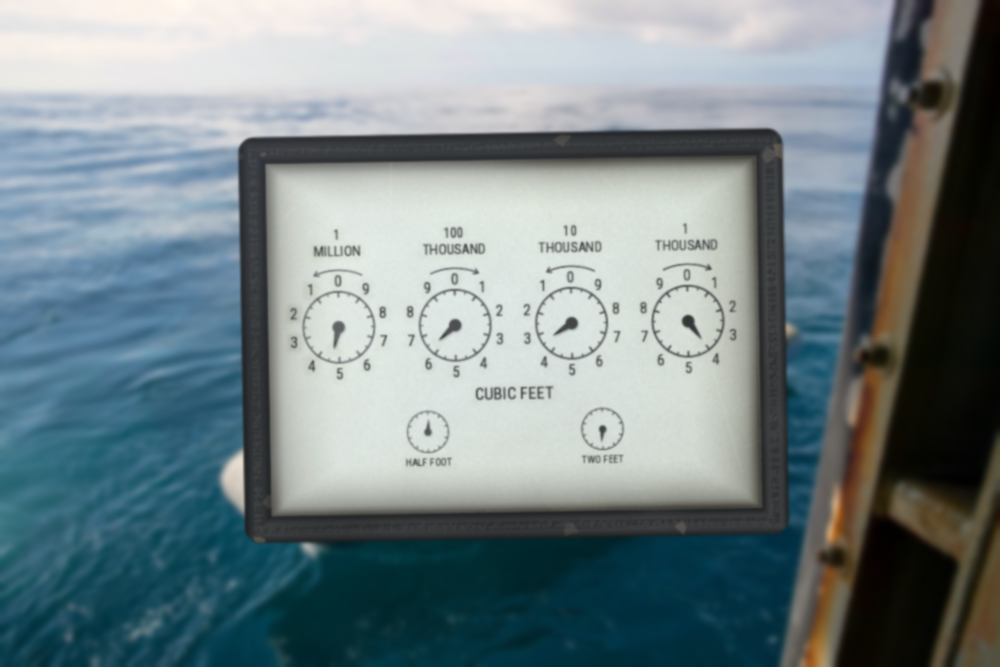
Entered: ft³ 463400
